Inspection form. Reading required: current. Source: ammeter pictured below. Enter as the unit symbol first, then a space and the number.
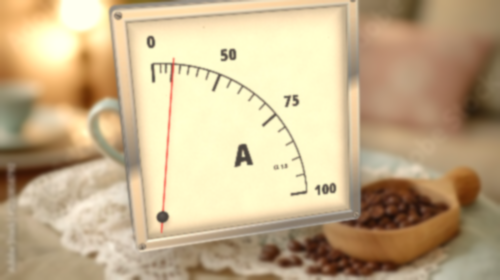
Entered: A 25
